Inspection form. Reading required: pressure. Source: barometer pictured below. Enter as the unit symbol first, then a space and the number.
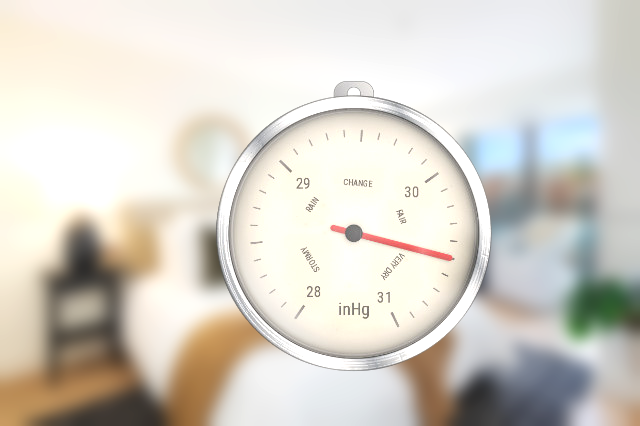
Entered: inHg 30.5
